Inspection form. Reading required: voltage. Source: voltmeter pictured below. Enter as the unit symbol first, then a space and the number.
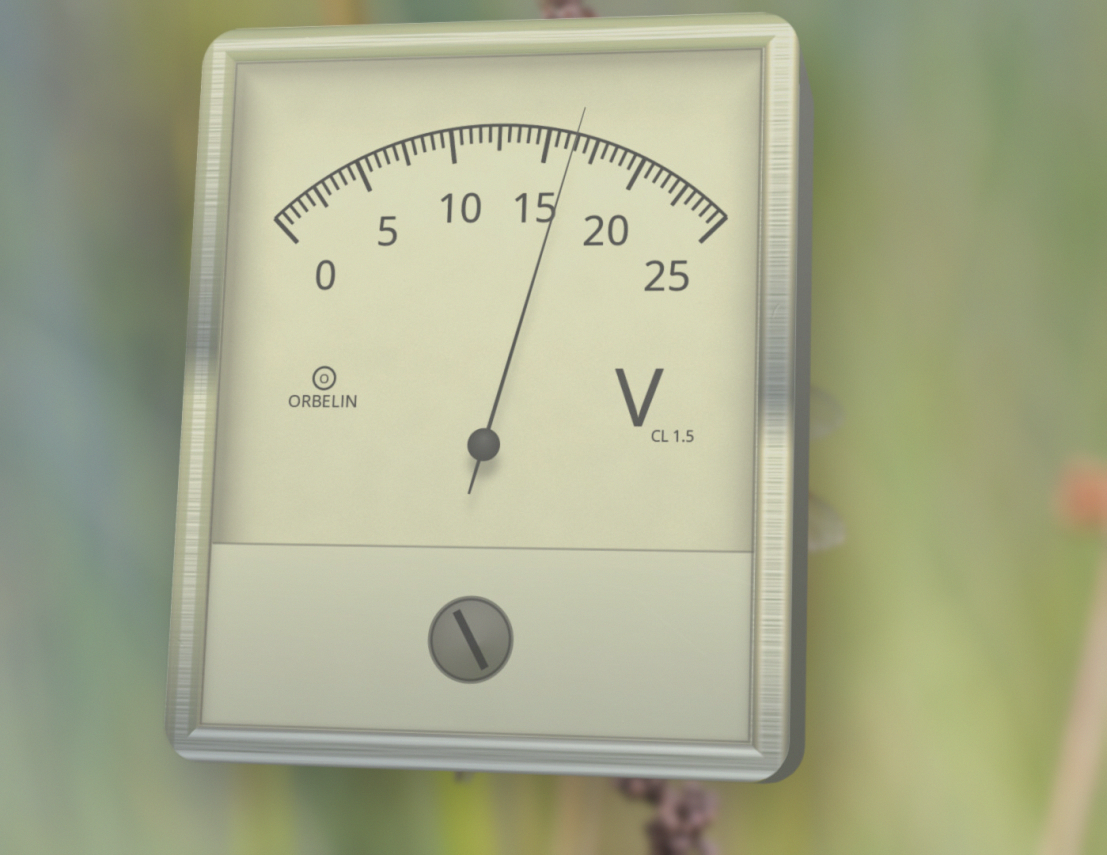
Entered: V 16.5
